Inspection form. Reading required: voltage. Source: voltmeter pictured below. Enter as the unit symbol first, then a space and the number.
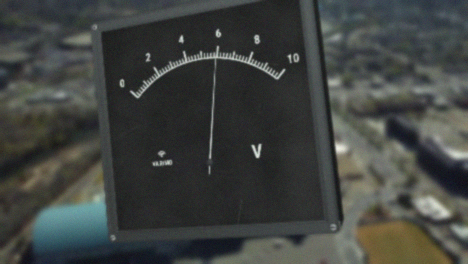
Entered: V 6
